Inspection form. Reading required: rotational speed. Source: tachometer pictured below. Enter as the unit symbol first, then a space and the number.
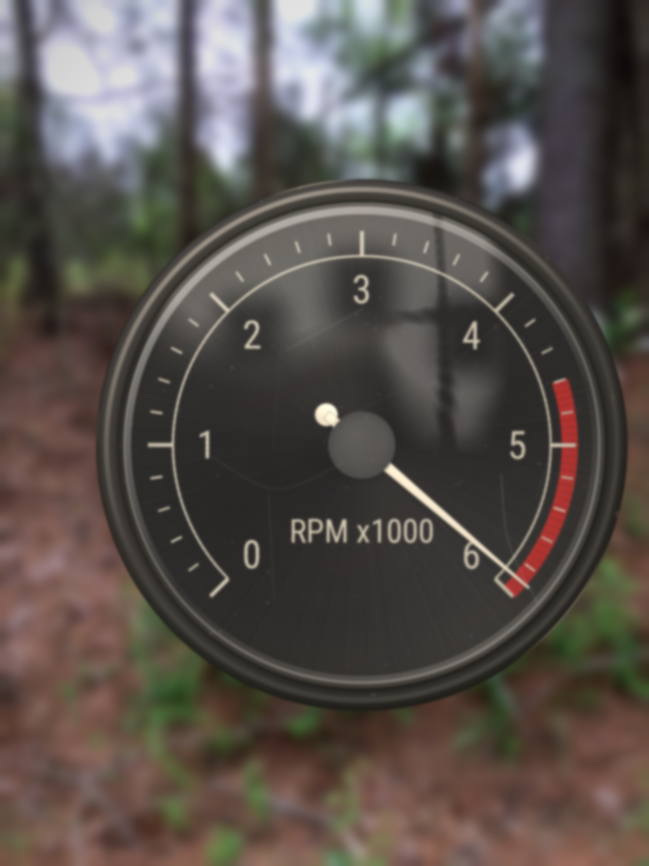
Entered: rpm 5900
